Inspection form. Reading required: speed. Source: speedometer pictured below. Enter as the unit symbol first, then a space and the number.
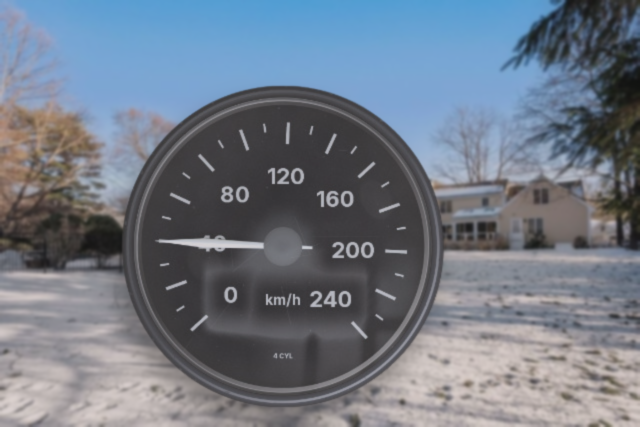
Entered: km/h 40
